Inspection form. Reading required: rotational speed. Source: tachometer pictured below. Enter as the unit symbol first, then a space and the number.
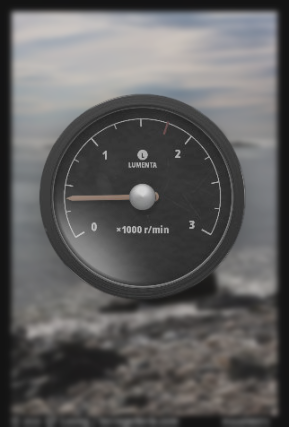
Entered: rpm 375
